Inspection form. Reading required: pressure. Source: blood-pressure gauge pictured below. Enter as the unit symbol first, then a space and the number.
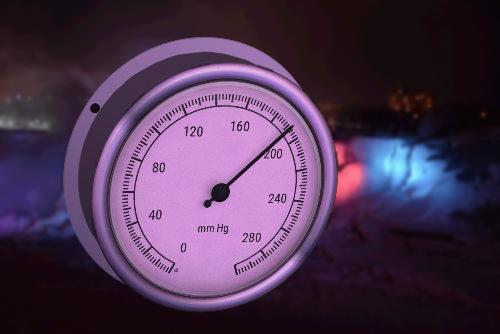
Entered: mmHg 190
